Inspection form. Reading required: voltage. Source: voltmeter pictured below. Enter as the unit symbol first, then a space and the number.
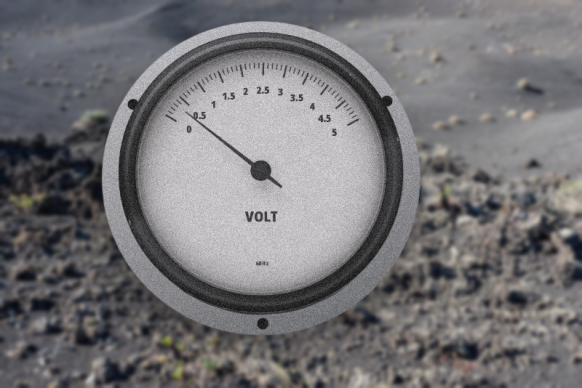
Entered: V 0.3
